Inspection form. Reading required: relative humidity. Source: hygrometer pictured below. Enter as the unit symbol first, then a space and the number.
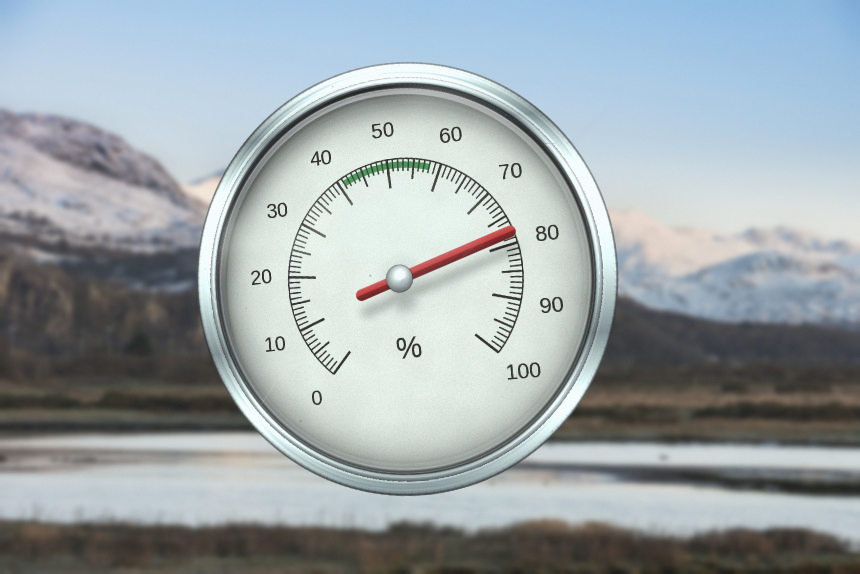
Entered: % 78
